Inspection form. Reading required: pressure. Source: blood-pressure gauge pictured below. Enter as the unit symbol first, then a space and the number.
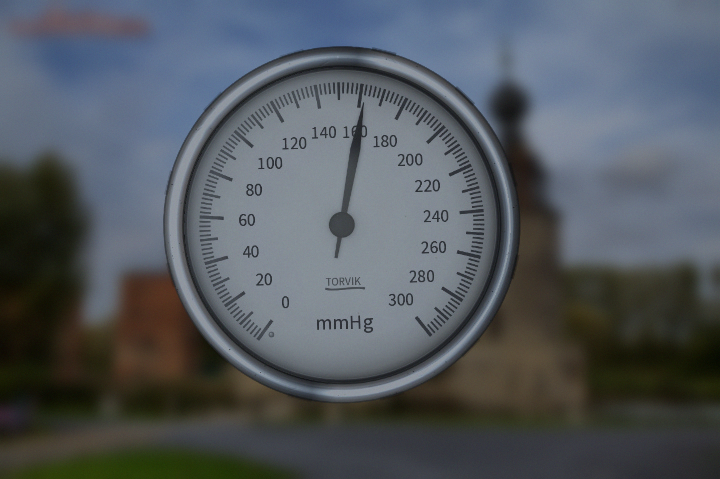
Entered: mmHg 162
